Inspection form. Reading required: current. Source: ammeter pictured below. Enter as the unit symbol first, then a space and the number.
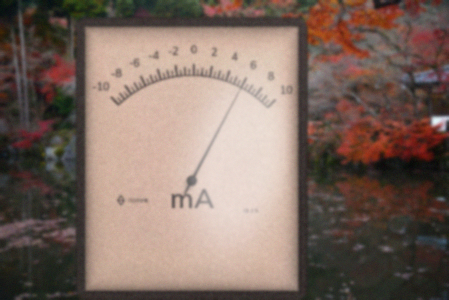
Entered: mA 6
